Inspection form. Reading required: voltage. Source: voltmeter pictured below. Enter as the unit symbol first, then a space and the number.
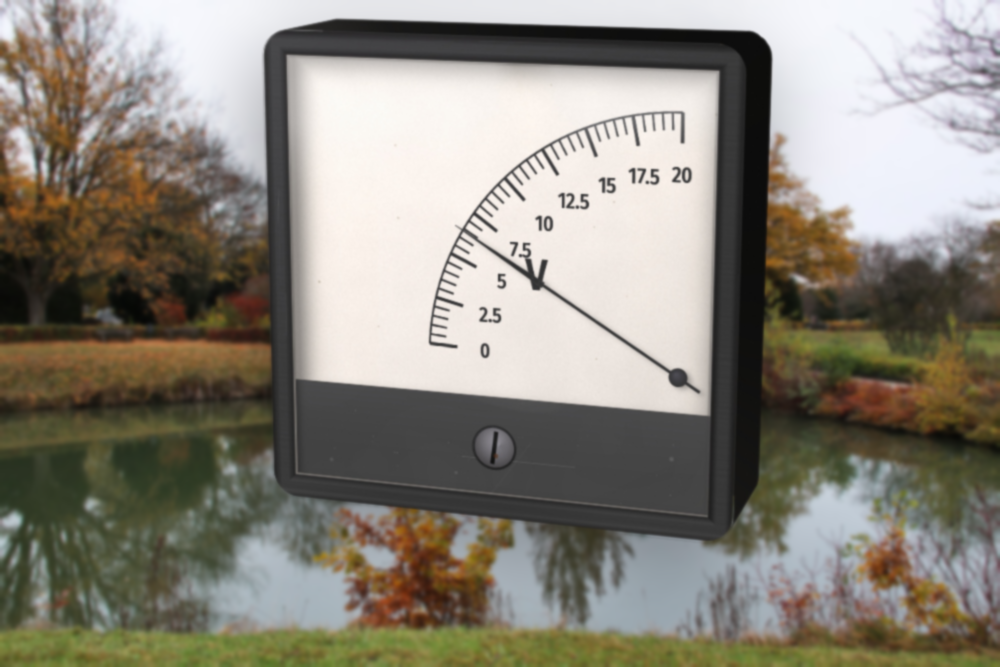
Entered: V 6.5
